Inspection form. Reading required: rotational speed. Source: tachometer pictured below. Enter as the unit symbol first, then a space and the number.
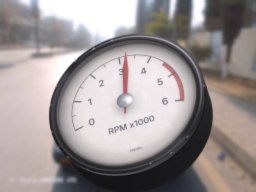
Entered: rpm 3250
